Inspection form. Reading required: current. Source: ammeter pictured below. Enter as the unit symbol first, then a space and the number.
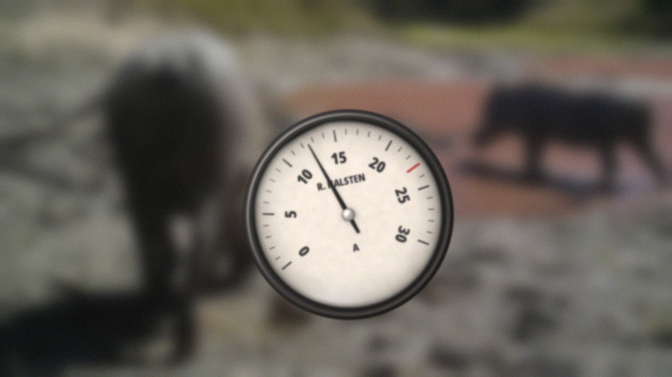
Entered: A 12.5
